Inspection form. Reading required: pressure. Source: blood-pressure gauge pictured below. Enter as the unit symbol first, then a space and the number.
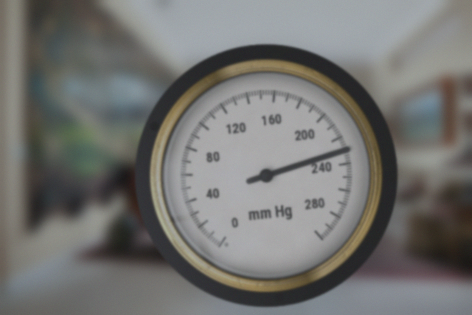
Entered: mmHg 230
